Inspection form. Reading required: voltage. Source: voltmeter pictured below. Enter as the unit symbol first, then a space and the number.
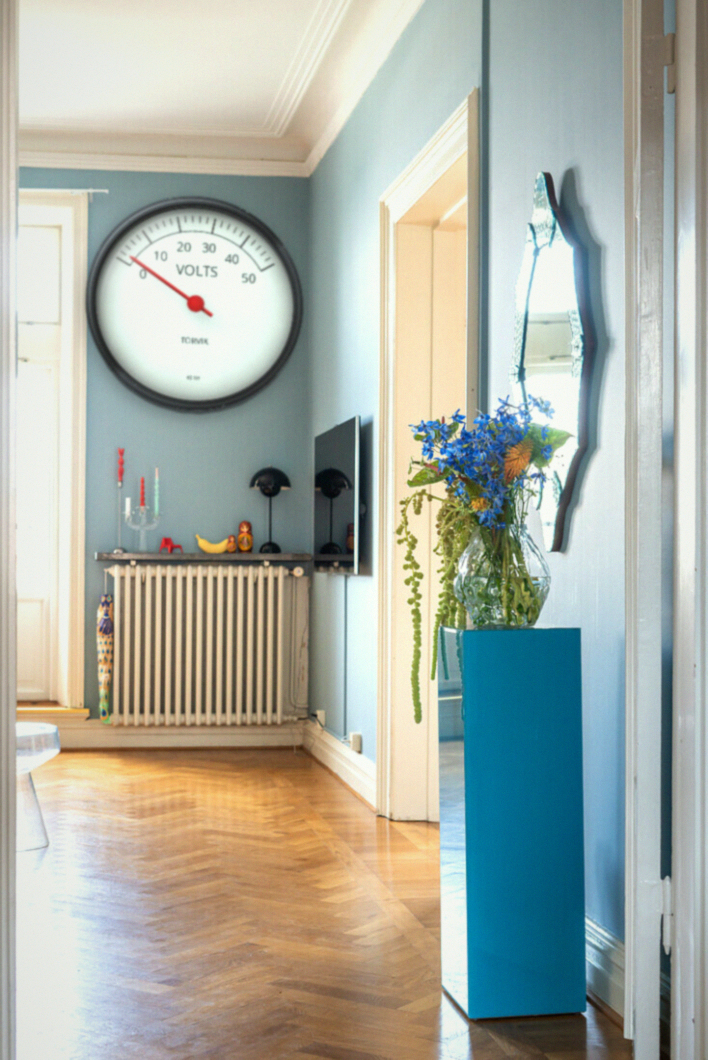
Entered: V 2
